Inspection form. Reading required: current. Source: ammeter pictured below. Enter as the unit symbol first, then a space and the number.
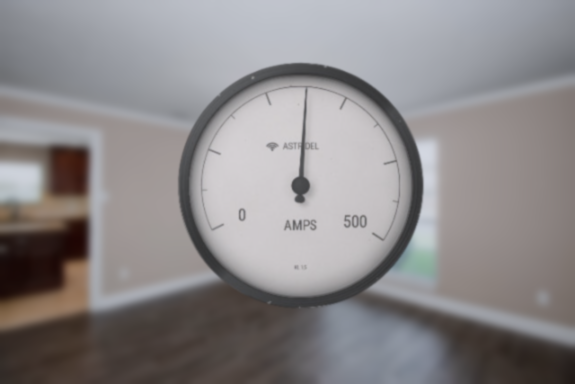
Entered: A 250
